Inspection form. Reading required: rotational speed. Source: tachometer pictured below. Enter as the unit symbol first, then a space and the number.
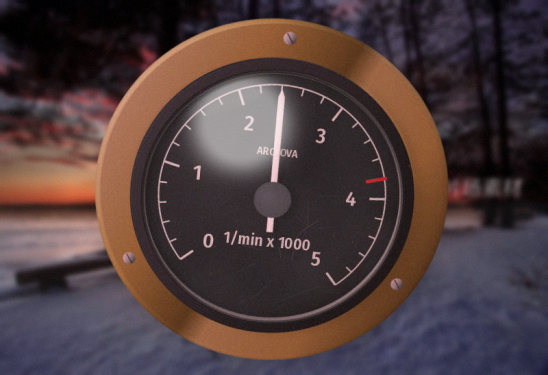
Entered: rpm 2400
